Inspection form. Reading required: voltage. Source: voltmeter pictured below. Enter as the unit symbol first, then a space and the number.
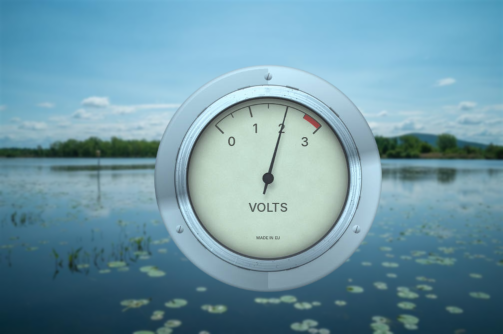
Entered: V 2
